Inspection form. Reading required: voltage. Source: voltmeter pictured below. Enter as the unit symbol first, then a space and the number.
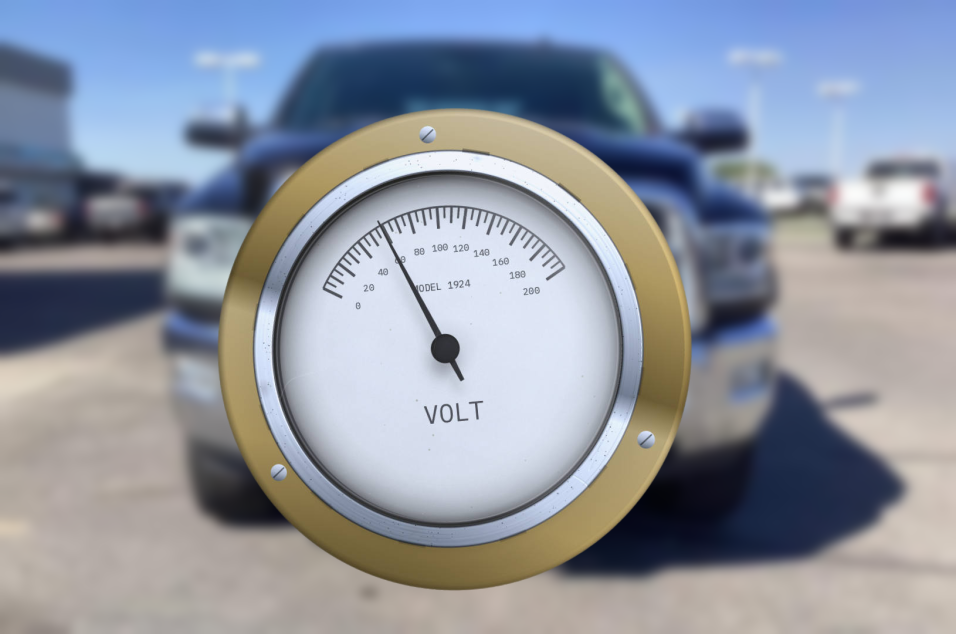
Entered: V 60
